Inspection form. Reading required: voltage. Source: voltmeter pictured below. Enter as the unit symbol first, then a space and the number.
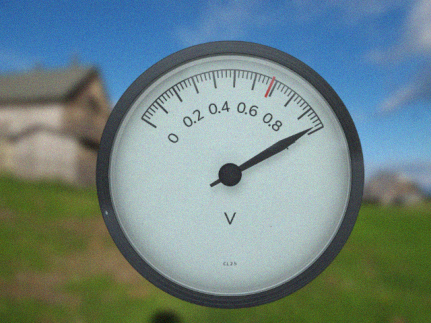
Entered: V 0.98
